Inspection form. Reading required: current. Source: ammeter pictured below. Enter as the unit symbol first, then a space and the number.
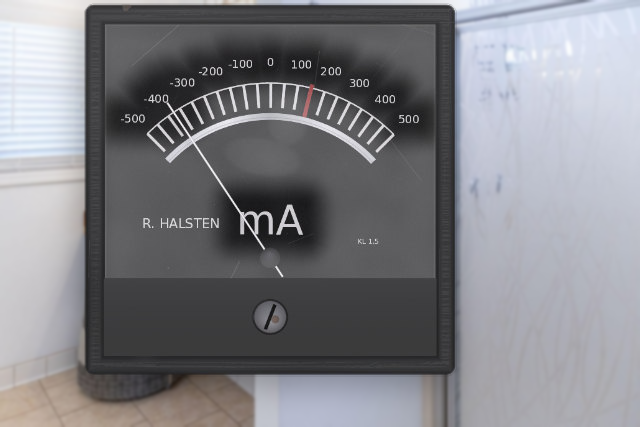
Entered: mA -375
